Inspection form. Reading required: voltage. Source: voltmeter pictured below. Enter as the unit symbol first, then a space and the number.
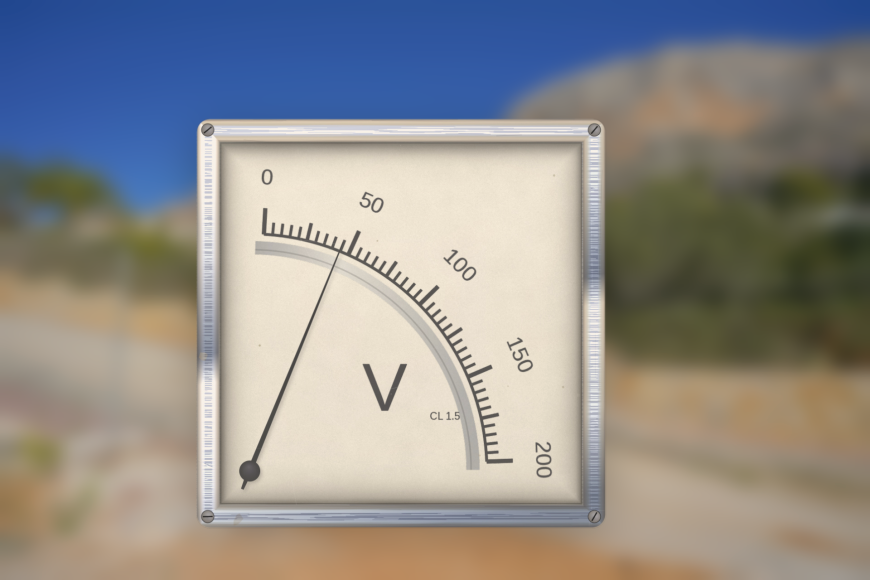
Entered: V 45
